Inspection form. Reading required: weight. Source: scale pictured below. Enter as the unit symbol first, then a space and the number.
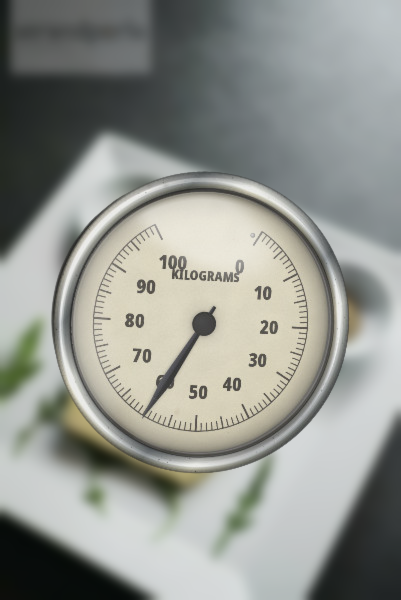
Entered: kg 60
